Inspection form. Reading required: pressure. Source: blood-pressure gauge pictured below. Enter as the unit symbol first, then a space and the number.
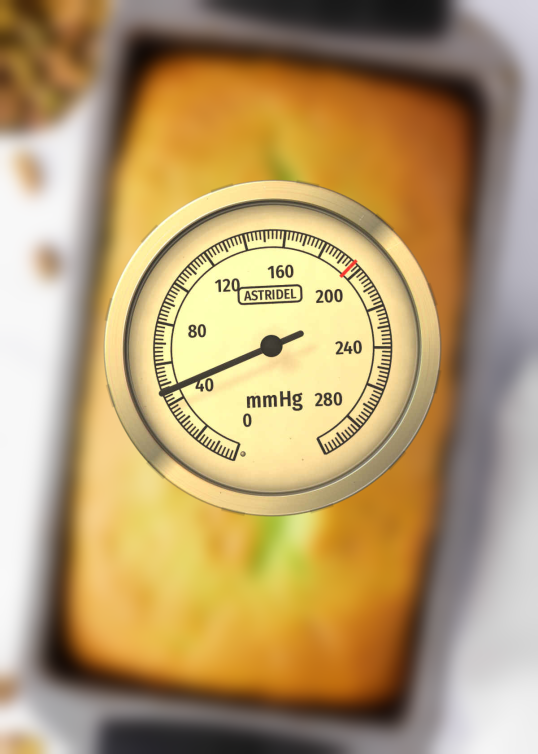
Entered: mmHg 46
